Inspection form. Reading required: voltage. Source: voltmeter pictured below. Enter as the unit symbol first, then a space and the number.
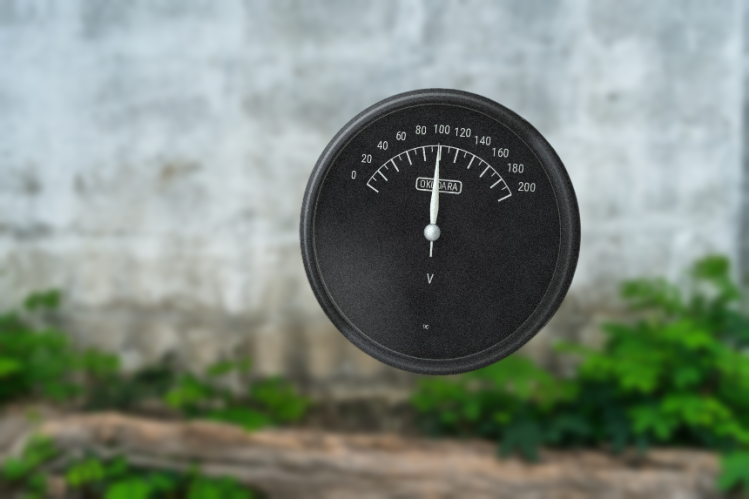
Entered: V 100
